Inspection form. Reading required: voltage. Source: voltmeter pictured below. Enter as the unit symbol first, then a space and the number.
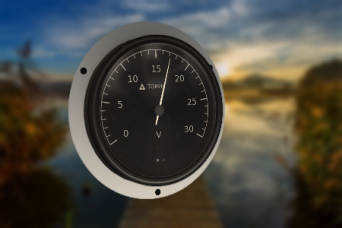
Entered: V 17
